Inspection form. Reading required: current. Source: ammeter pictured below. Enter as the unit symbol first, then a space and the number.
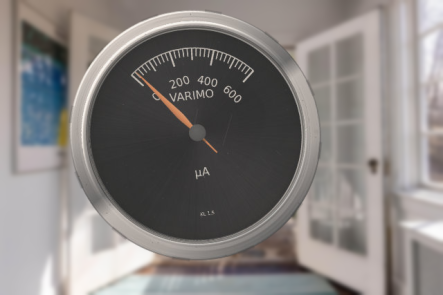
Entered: µA 20
